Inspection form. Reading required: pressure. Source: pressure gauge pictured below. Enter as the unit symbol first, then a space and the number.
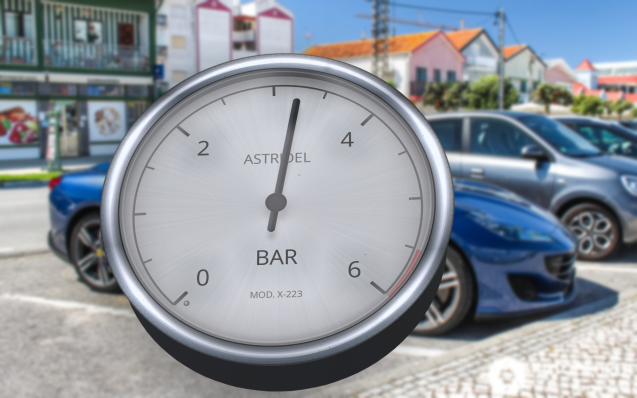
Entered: bar 3.25
